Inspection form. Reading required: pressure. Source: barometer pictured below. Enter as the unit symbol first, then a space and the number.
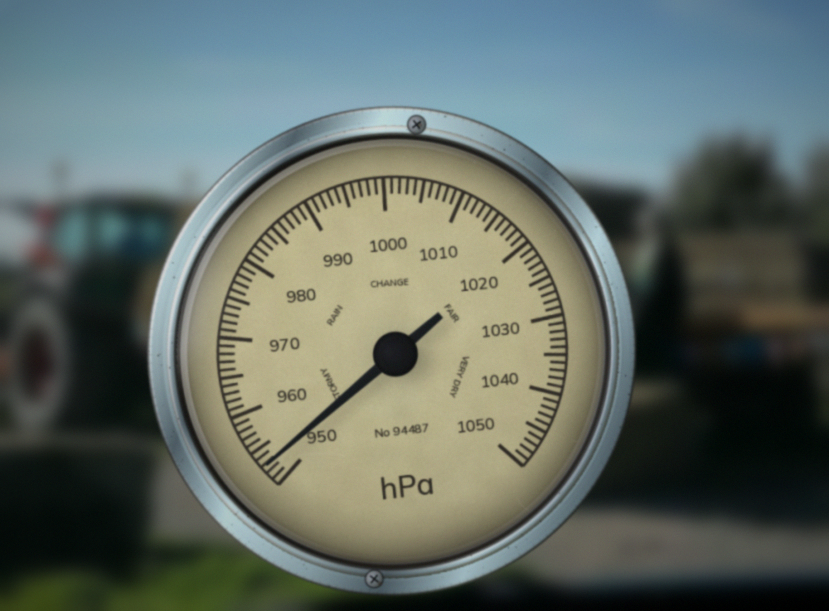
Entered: hPa 953
